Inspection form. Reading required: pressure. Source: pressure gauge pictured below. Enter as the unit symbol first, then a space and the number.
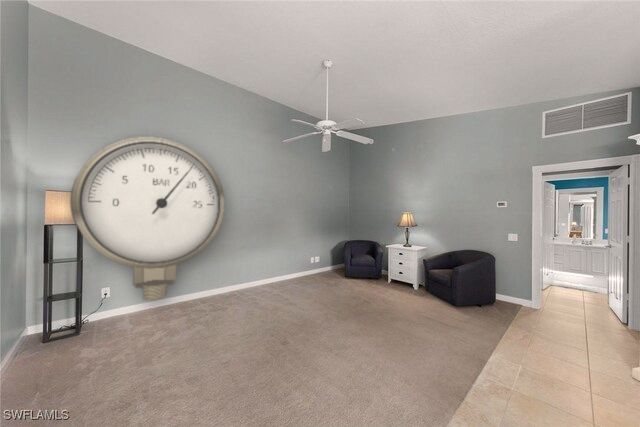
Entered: bar 17.5
